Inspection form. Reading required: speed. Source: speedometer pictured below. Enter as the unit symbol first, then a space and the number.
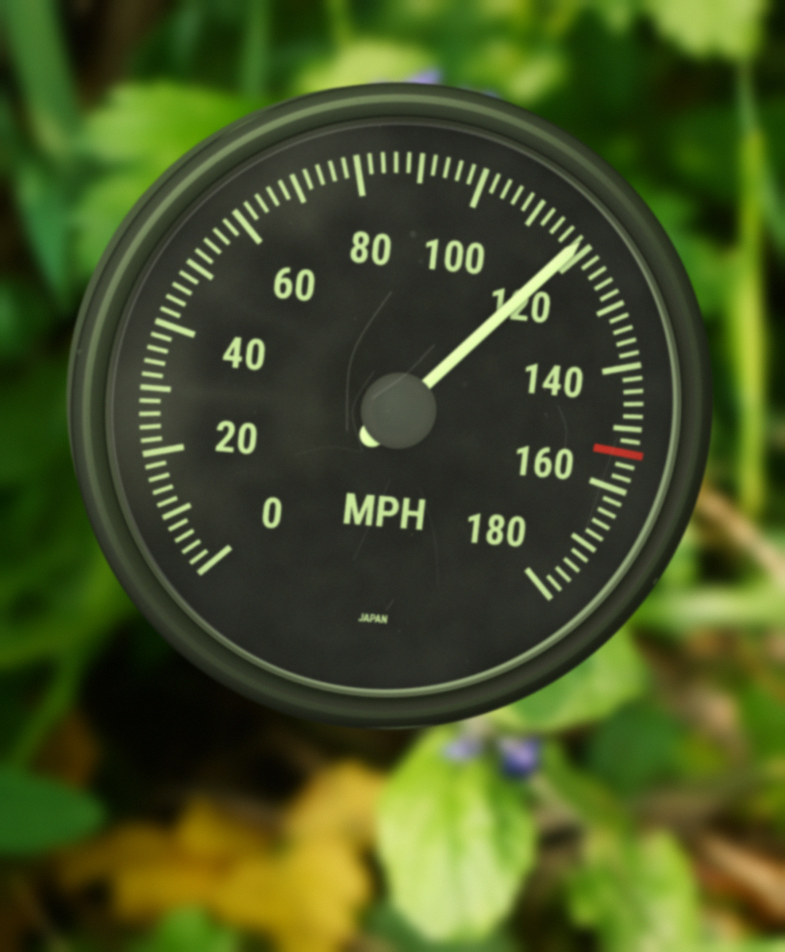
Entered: mph 118
